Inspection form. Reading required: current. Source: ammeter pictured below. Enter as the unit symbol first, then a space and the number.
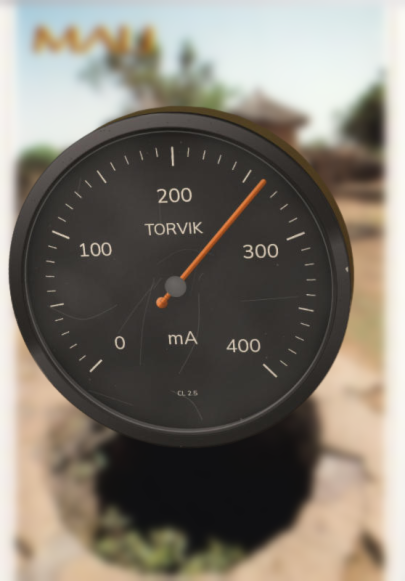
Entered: mA 260
